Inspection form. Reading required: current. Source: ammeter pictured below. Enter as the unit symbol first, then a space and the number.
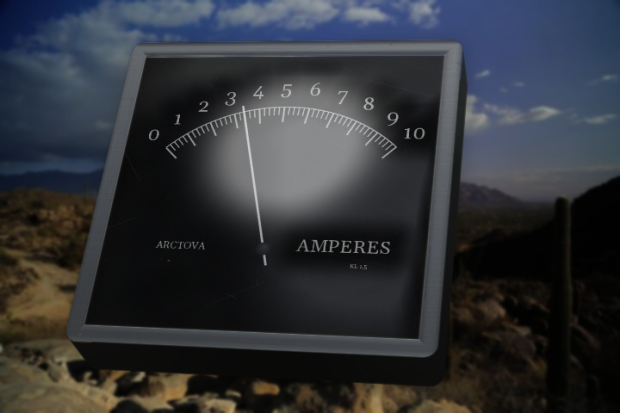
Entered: A 3.4
